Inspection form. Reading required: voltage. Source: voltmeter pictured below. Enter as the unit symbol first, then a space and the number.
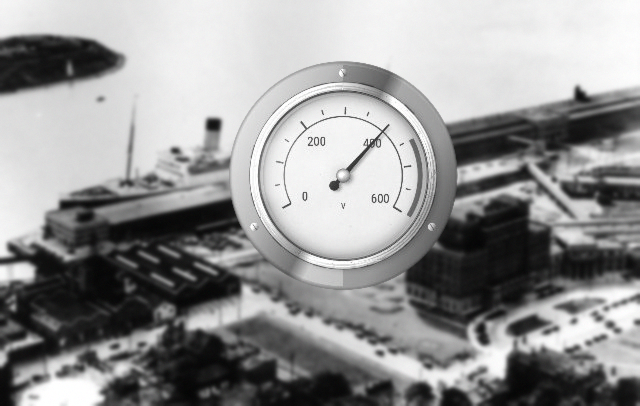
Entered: V 400
